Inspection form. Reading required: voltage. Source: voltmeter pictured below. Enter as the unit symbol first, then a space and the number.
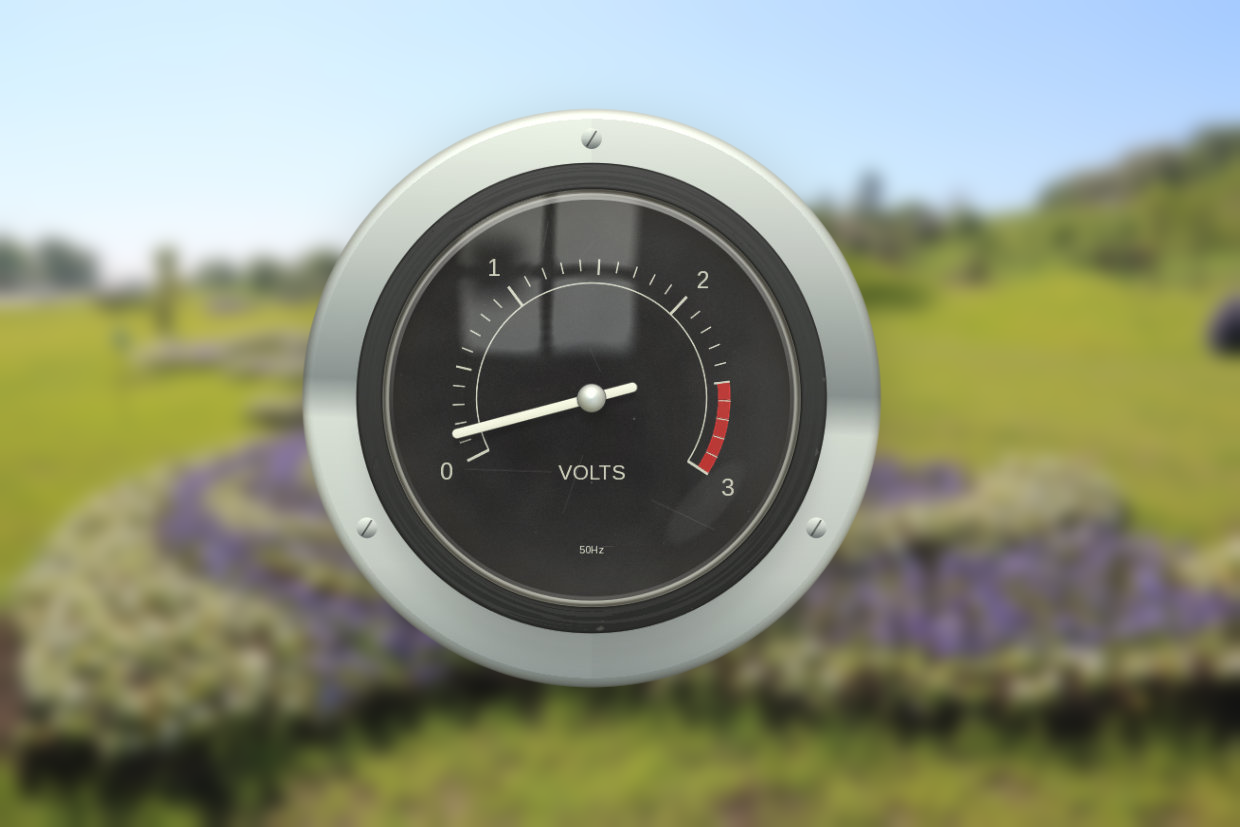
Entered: V 0.15
